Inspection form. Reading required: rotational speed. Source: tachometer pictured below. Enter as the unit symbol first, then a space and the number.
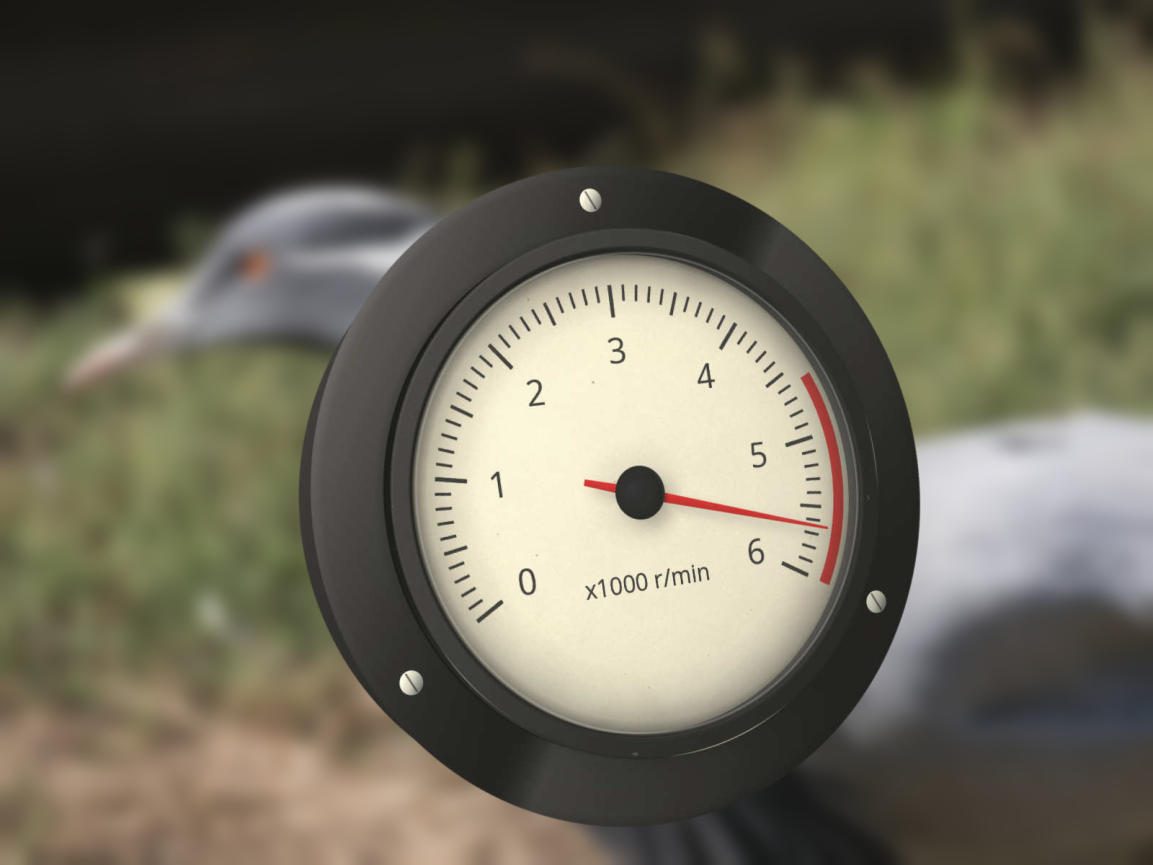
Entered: rpm 5650
